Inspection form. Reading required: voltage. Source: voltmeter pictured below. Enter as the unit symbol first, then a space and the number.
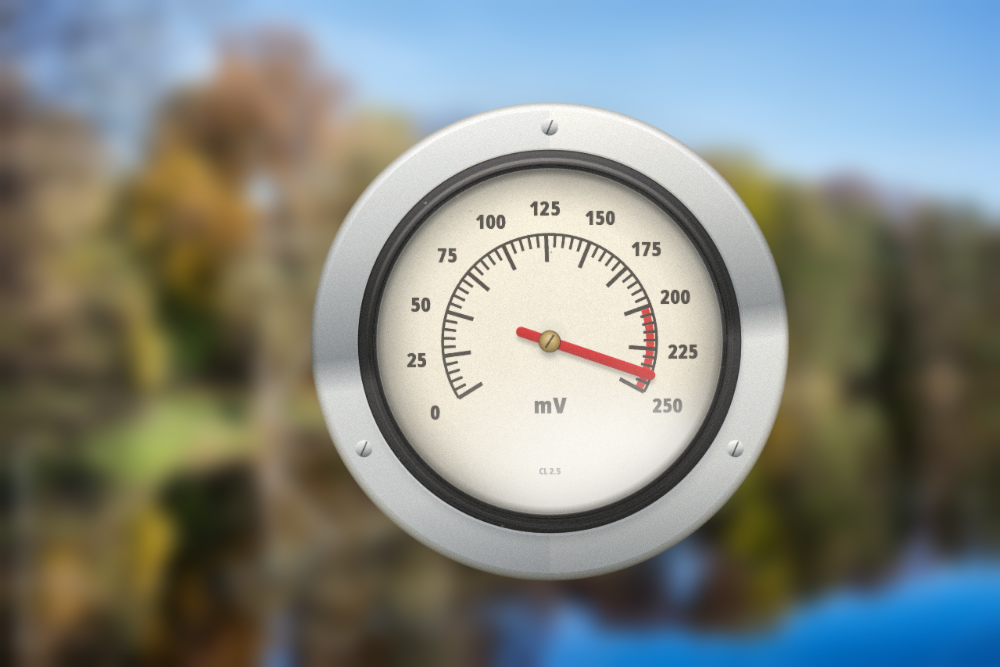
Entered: mV 240
